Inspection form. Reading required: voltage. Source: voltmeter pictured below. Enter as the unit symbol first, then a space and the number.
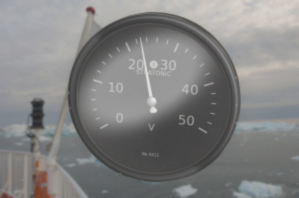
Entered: V 23
